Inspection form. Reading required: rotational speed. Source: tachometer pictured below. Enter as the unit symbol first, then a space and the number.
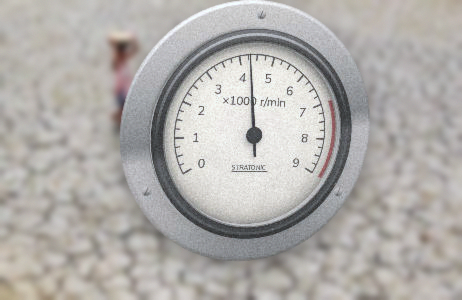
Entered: rpm 4250
